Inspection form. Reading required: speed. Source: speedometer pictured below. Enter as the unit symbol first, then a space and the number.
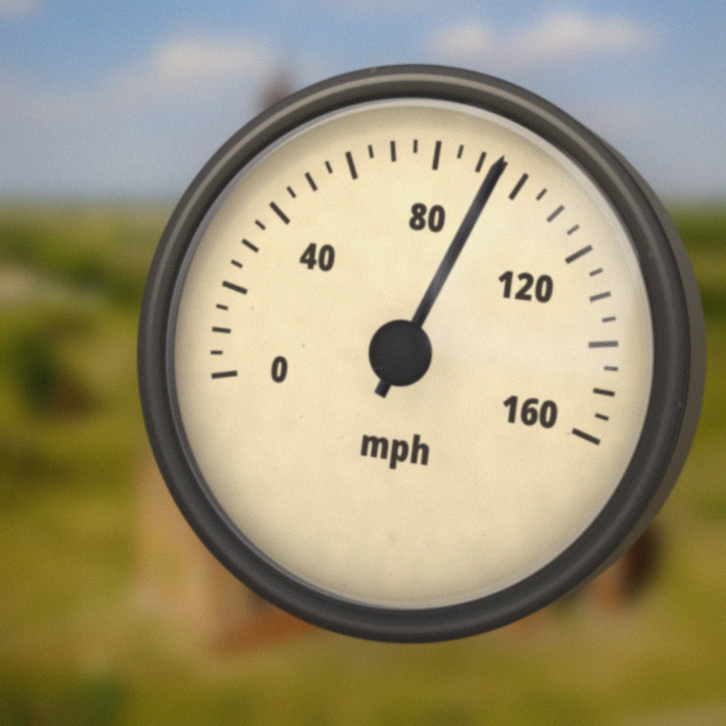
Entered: mph 95
